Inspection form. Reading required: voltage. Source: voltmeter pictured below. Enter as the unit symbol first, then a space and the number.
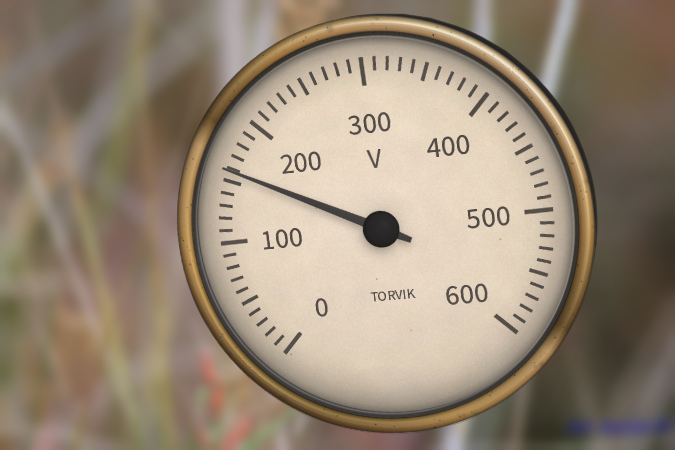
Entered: V 160
